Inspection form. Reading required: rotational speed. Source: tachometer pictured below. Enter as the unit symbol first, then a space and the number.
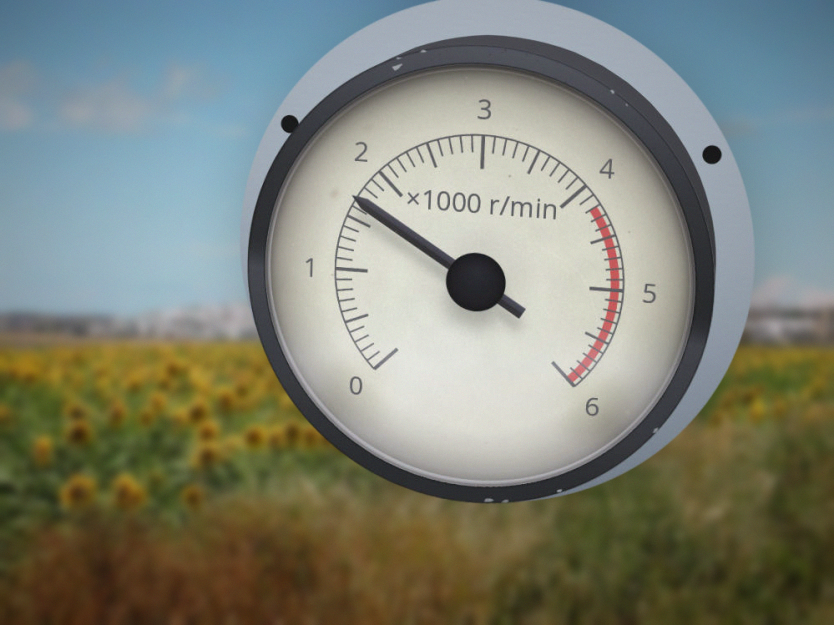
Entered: rpm 1700
